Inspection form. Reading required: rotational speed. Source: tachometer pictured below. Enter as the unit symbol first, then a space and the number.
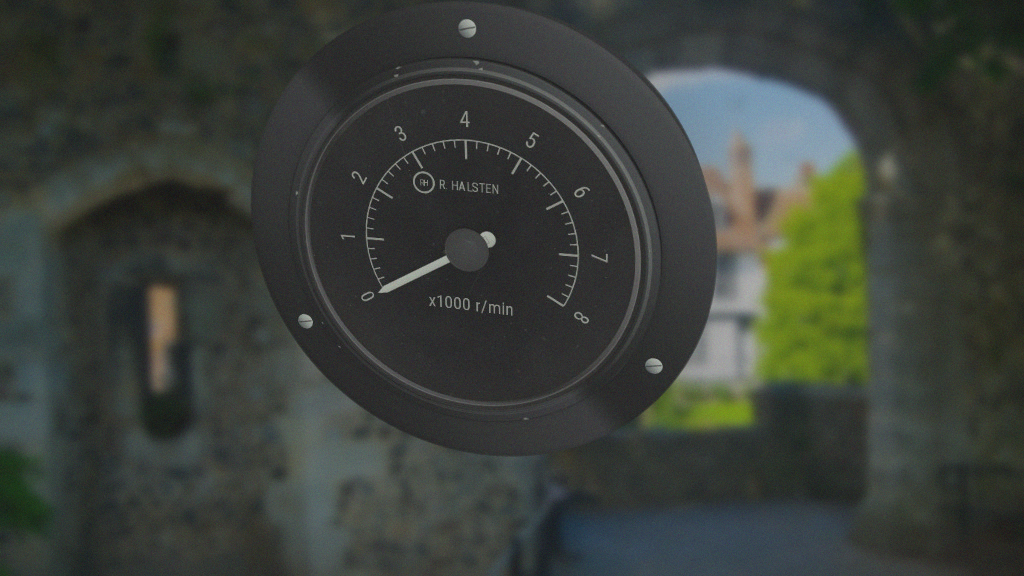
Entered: rpm 0
